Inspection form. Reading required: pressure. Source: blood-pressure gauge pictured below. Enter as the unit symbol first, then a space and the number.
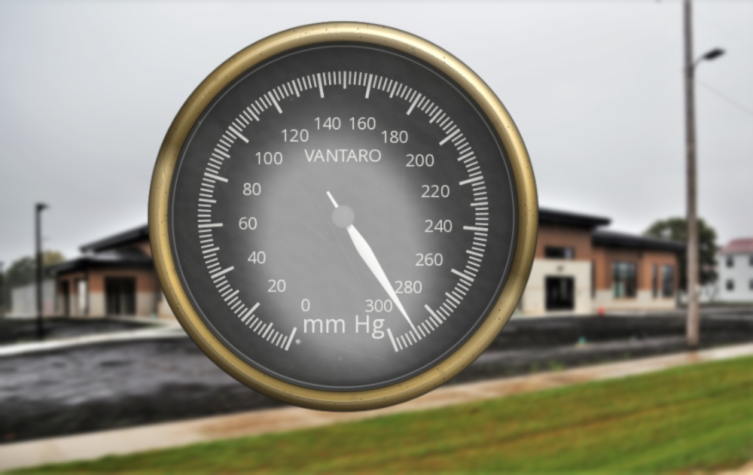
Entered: mmHg 290
